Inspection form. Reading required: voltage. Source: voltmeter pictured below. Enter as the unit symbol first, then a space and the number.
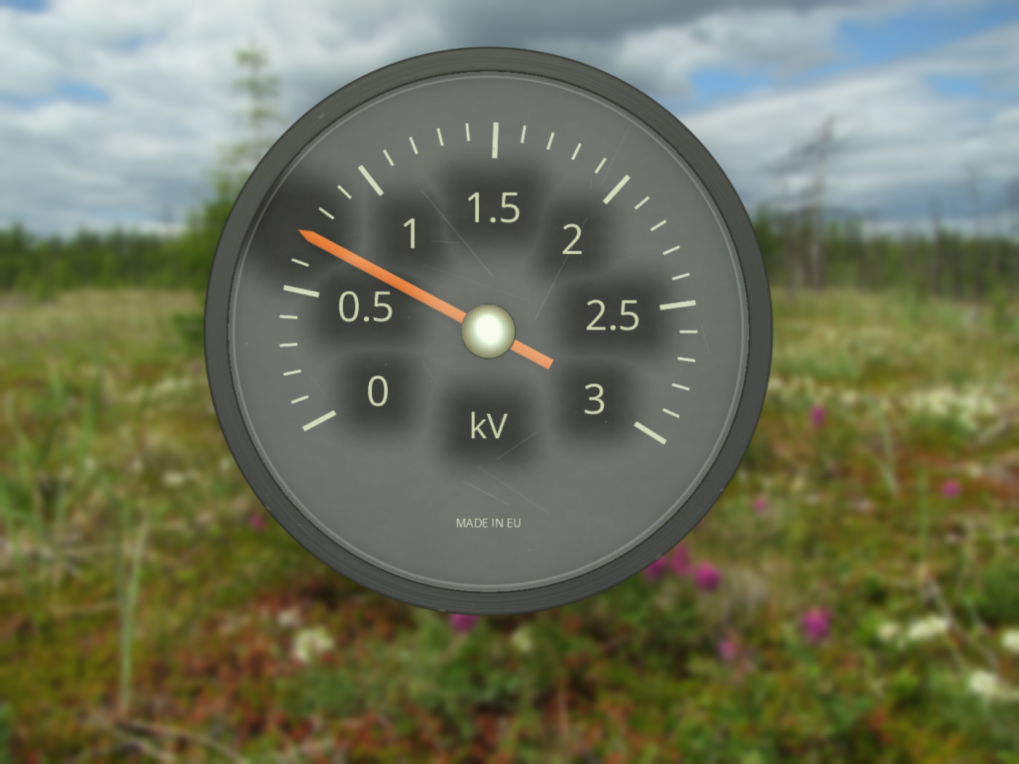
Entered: kV 0.7
